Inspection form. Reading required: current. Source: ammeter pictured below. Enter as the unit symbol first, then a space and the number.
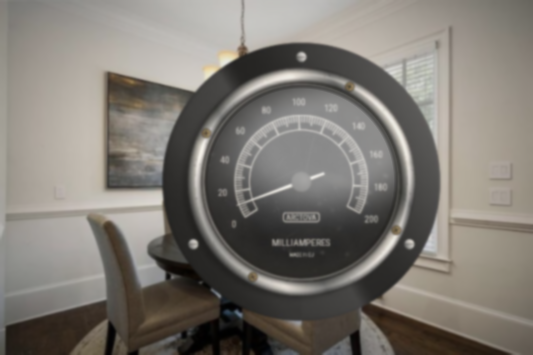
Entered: mA 10
